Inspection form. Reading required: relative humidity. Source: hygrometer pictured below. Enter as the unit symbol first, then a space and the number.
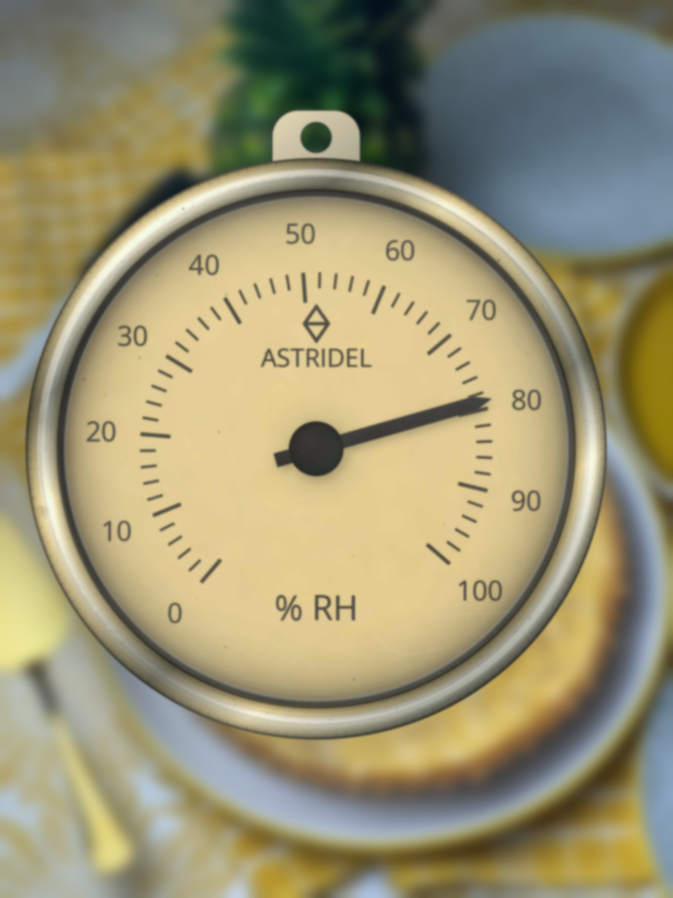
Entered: % 79
